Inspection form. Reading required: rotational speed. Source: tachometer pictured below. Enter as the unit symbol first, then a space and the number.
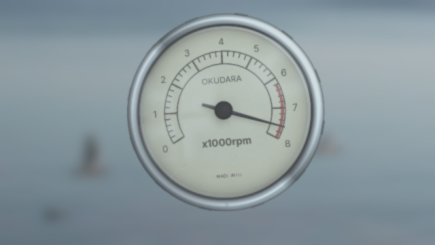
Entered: rpm 7600
